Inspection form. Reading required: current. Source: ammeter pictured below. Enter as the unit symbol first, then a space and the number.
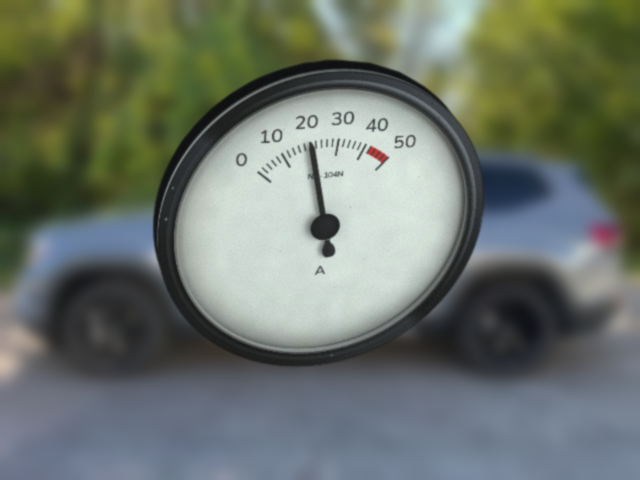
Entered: A 20
